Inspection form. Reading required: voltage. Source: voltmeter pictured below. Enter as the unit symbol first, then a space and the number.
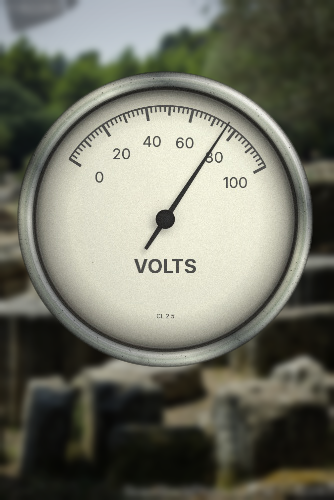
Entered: V 76
